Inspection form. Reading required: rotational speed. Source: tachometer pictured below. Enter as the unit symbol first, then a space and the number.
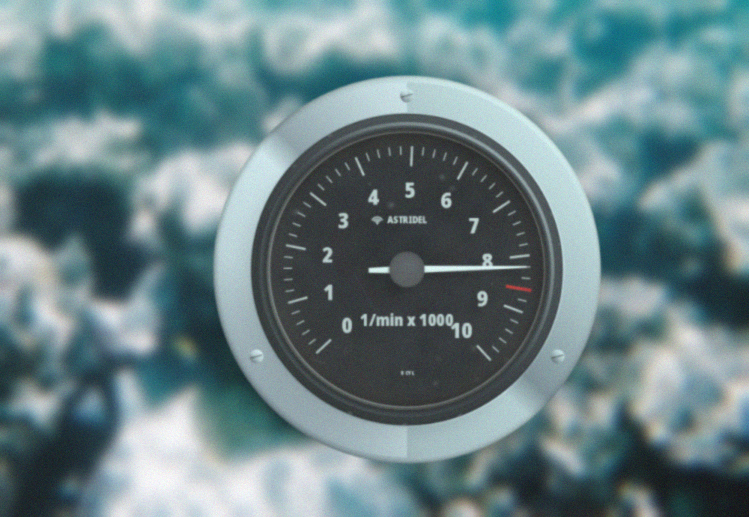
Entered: rpm 8200
